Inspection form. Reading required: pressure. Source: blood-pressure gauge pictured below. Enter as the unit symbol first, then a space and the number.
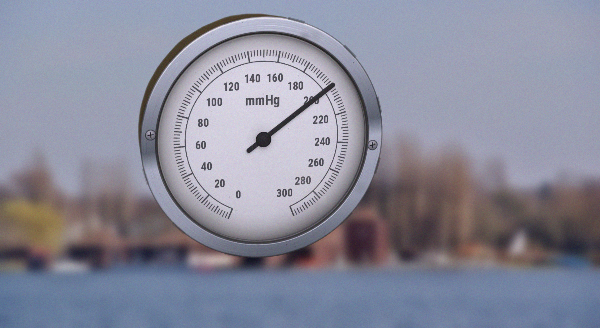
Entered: mmHg 200
